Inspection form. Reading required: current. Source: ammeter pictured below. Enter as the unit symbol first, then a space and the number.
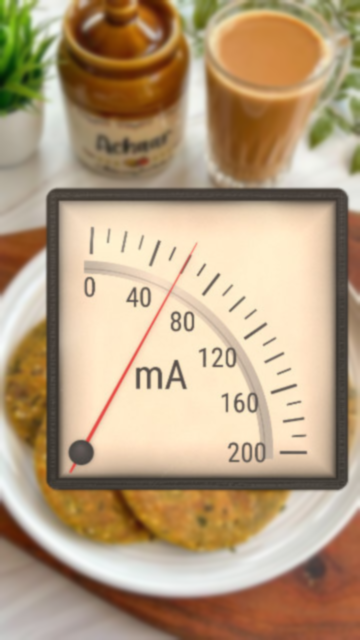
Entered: mA 60
